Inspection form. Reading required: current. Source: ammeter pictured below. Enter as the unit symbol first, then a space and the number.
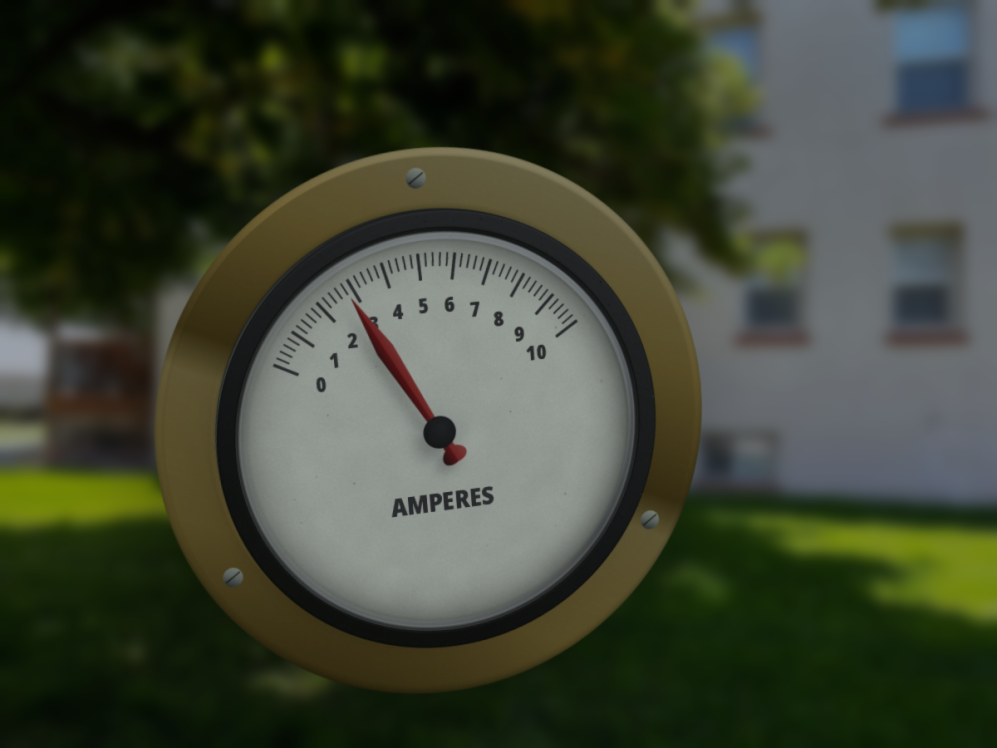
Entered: A 2.8
